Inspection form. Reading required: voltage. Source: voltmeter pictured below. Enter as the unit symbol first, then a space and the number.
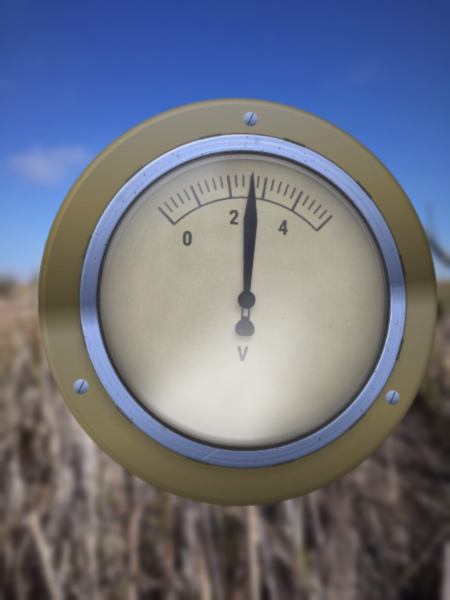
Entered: V 2.6
